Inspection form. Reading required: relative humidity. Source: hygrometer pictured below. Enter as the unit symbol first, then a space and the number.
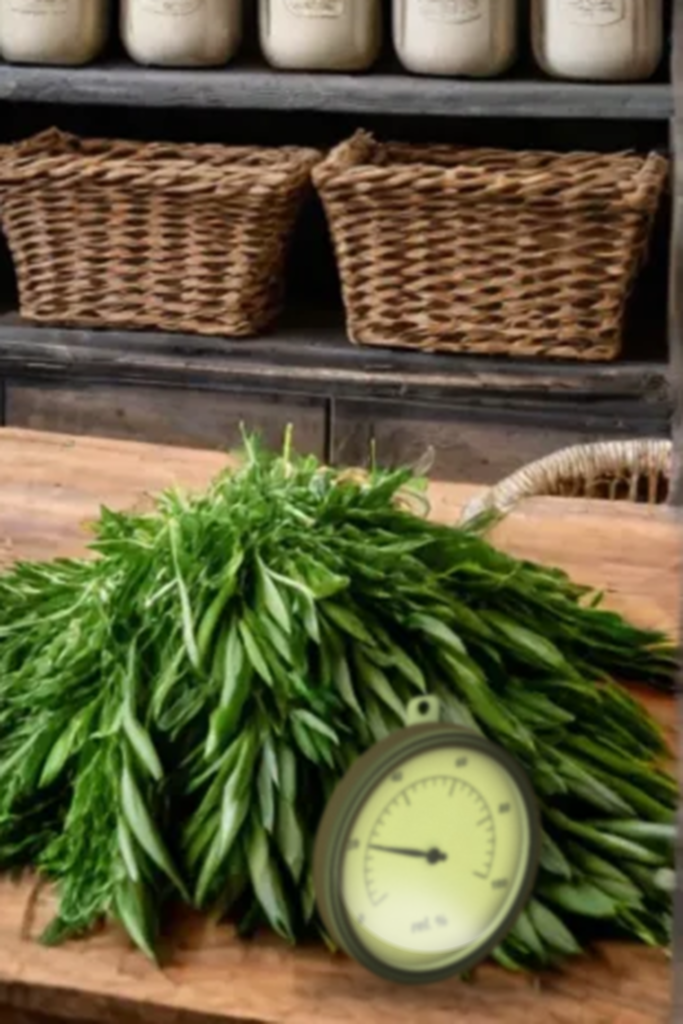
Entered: % 20
